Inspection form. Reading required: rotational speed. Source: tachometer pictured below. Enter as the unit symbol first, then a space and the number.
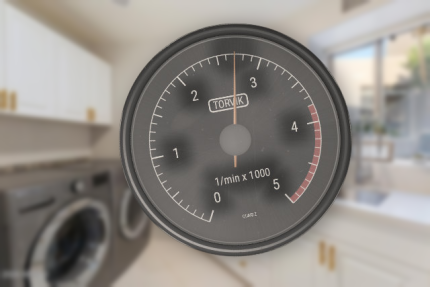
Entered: rpm 2700
